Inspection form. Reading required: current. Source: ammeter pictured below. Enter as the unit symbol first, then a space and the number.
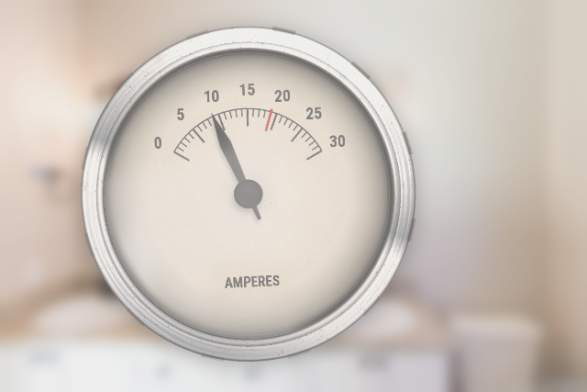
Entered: A 9
